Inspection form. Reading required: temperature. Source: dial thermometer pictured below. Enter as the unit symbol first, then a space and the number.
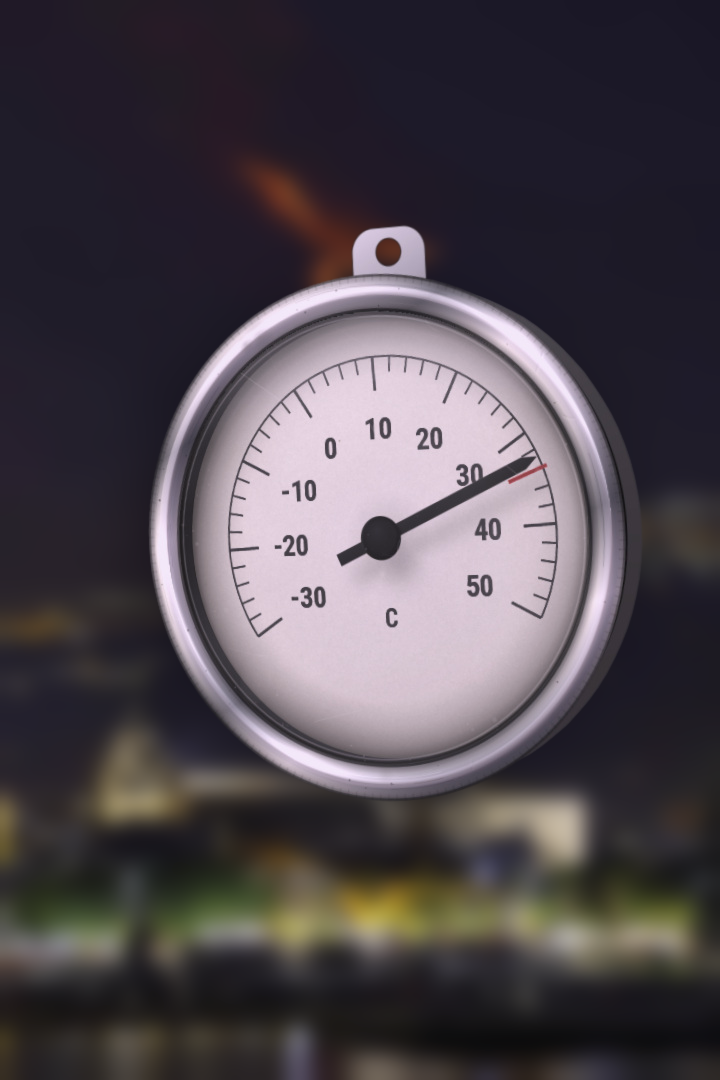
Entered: °C 33
